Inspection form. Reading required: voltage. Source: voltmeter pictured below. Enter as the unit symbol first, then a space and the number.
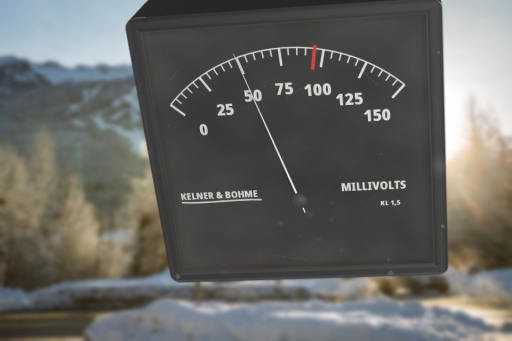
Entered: mV 50
